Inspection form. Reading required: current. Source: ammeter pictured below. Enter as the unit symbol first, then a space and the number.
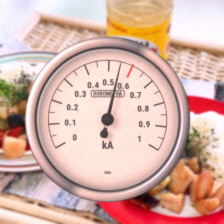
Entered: kA 0.55
